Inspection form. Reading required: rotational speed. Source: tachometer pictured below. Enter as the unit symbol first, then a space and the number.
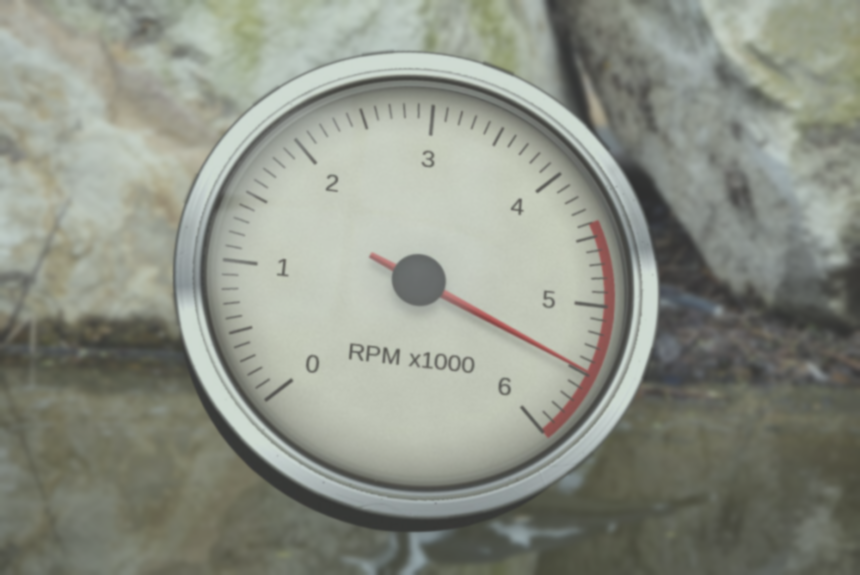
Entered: rpm 5500
